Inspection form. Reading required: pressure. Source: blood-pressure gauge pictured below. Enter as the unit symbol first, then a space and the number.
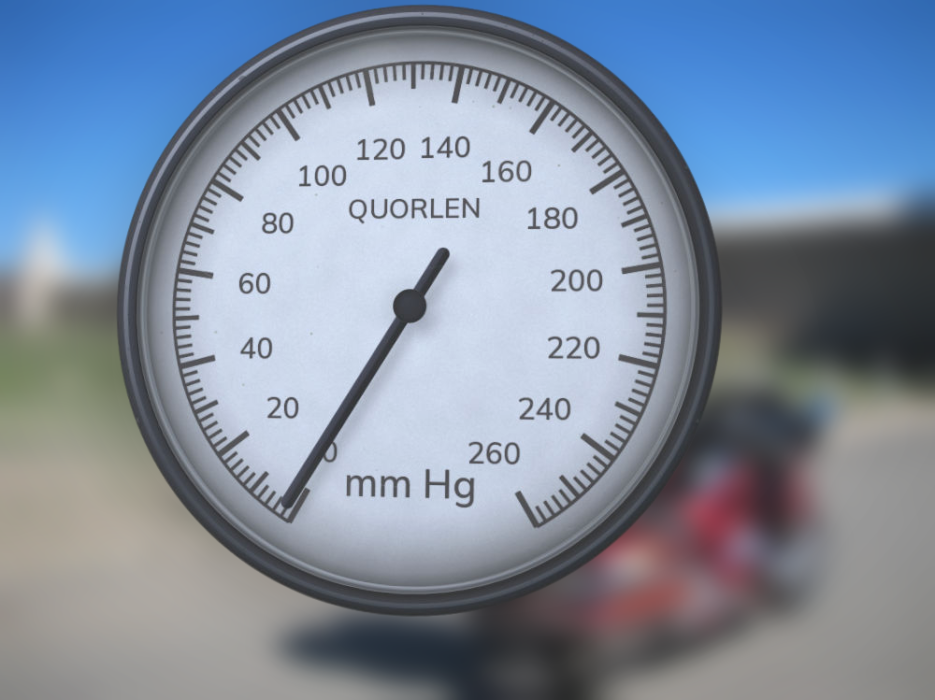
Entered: mmHg 2
